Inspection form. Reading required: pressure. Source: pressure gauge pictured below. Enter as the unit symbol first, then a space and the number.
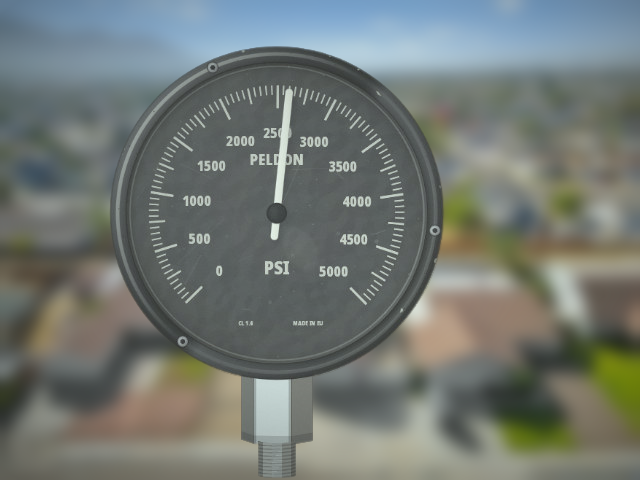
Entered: psi 2600
